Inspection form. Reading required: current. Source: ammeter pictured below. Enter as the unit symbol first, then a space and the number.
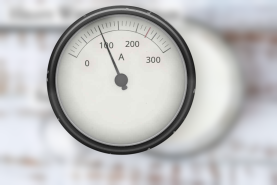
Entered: A 100
